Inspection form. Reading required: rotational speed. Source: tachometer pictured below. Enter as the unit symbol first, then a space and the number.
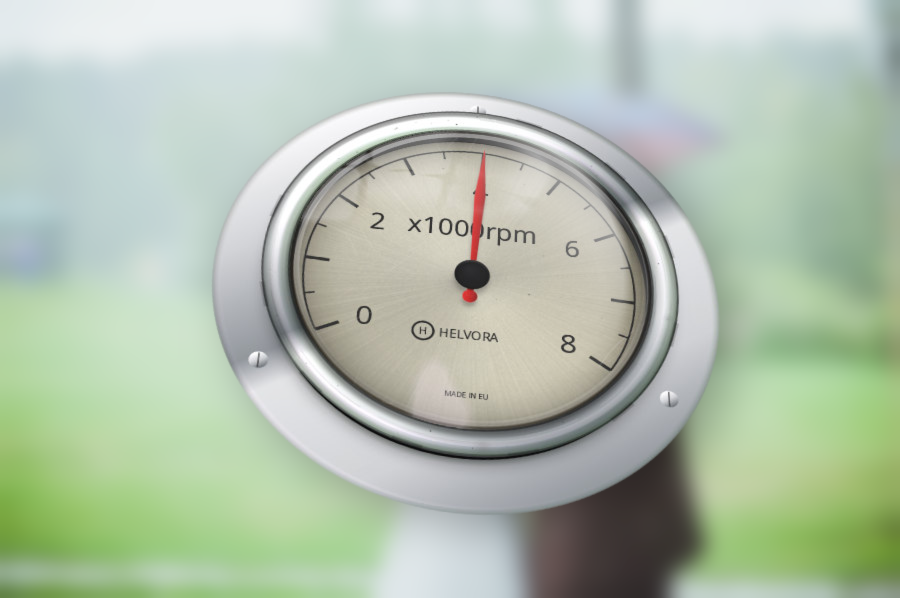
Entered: rpm 4000
